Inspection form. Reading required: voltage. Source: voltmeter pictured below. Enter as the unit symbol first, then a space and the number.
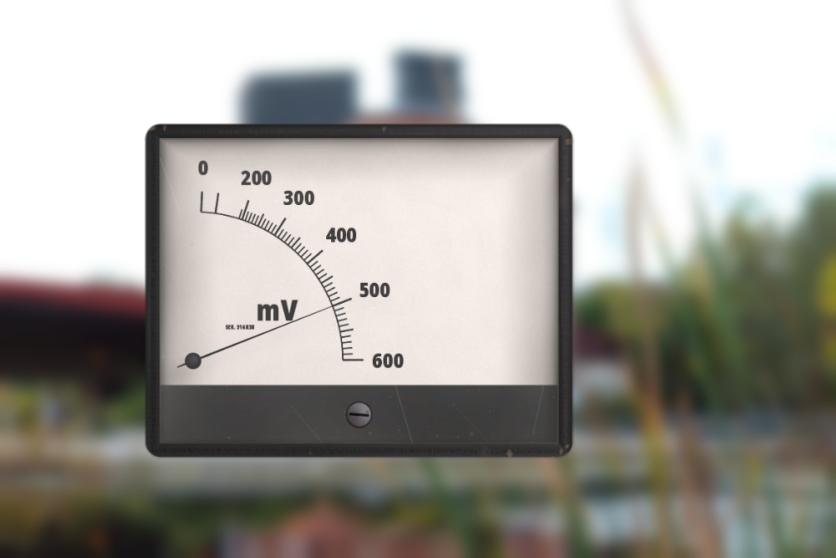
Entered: mV 500
